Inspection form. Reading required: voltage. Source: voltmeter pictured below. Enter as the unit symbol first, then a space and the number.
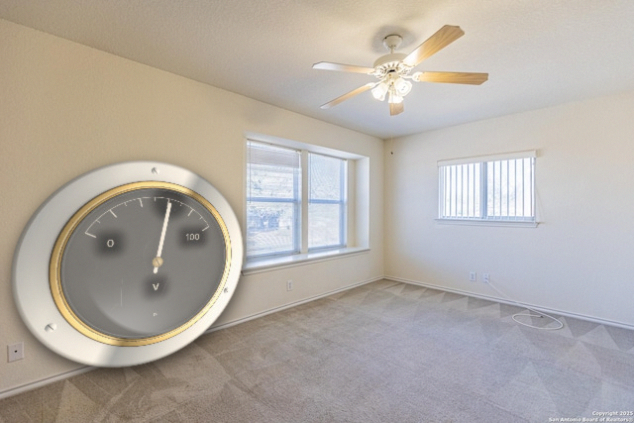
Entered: V 60
